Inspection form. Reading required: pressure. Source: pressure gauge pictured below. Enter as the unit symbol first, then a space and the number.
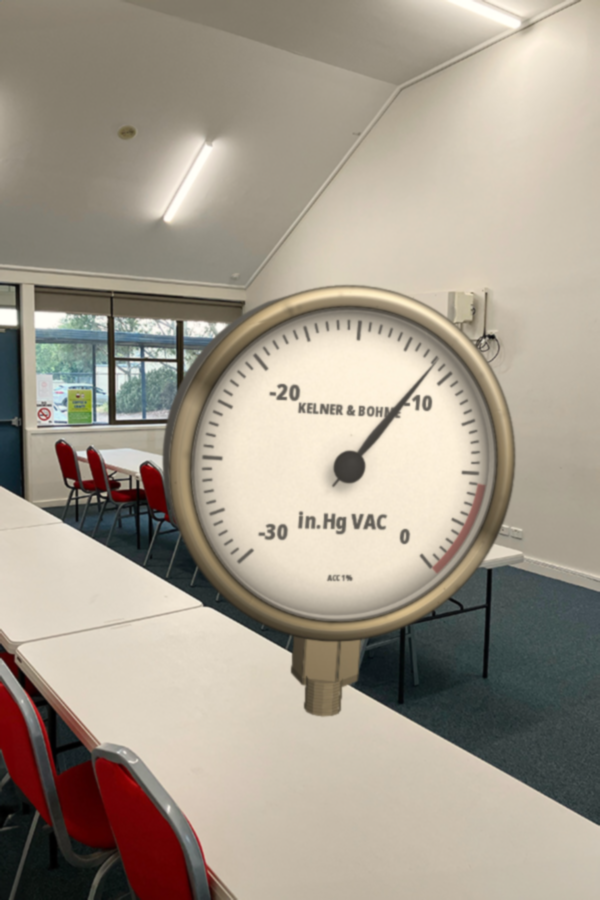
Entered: inHg -11
